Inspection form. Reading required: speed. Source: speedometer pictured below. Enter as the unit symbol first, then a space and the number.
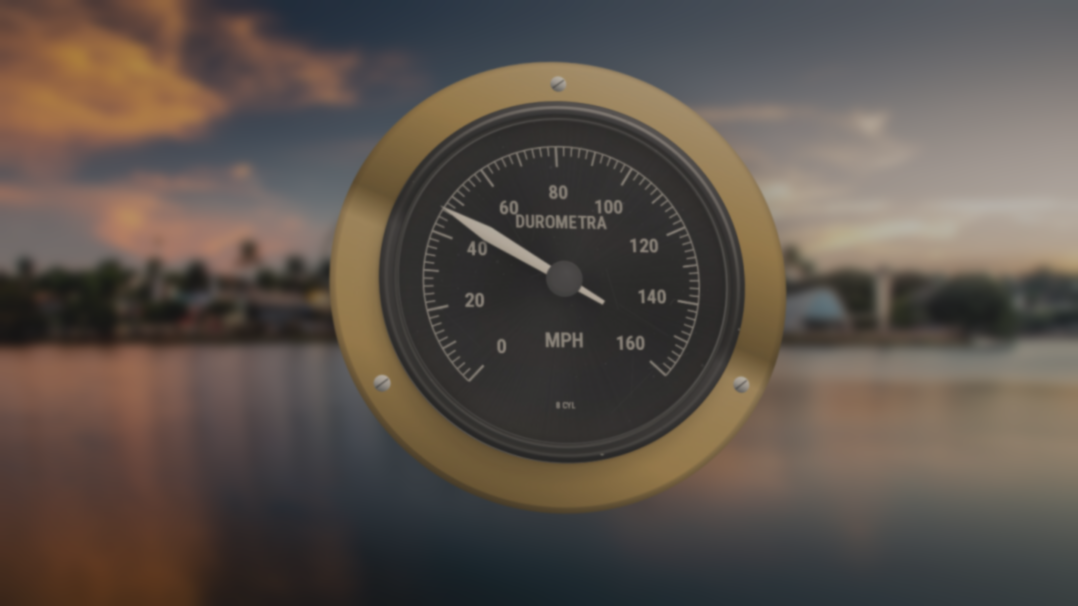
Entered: mph 46
